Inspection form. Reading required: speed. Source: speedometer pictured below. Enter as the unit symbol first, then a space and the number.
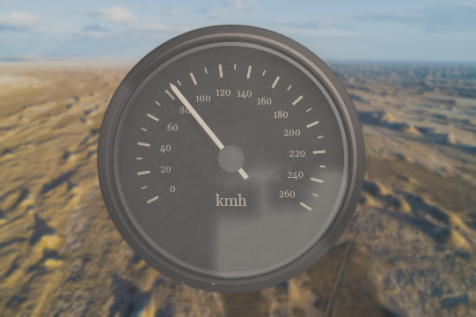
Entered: km/h 85
